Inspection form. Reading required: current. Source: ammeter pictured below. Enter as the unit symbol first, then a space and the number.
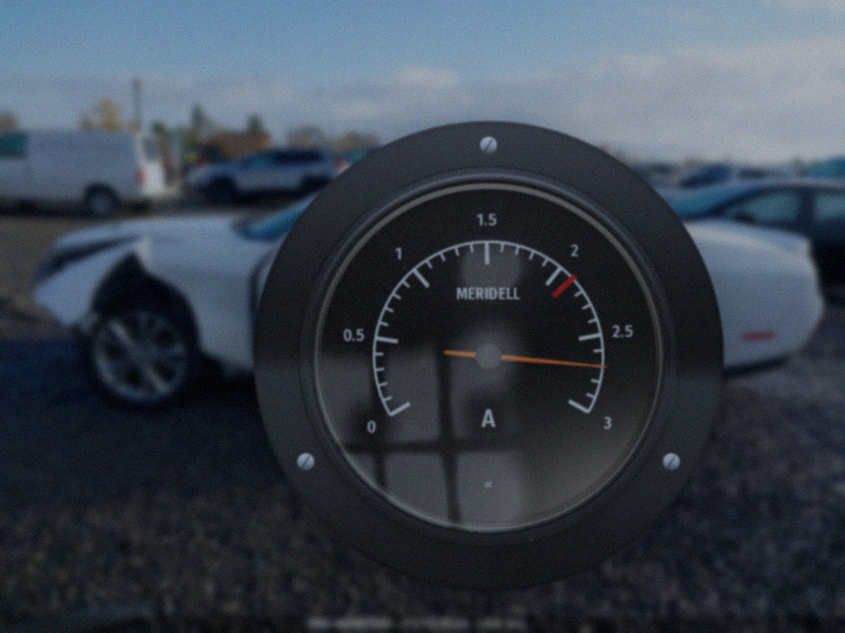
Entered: A 2.7
